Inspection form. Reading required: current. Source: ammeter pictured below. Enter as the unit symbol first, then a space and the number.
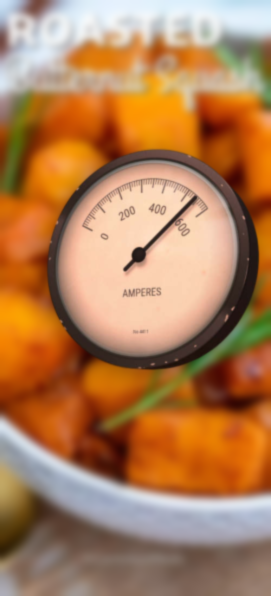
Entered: A 550
